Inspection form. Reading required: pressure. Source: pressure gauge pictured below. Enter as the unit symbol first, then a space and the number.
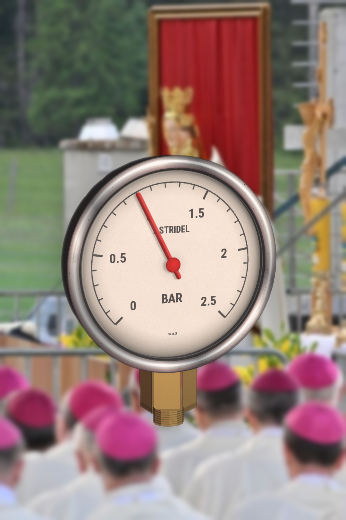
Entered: bar 1
